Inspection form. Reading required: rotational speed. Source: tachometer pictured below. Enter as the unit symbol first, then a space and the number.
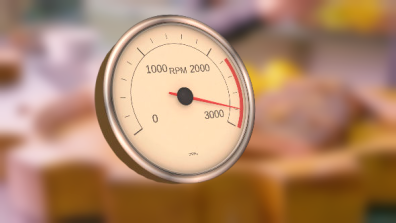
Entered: rpm 2800
